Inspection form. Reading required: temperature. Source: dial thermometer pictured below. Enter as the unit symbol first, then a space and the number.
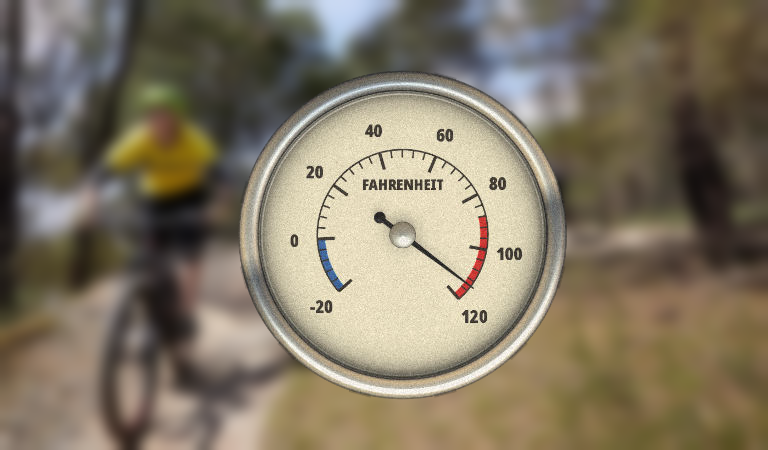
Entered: °F 114
